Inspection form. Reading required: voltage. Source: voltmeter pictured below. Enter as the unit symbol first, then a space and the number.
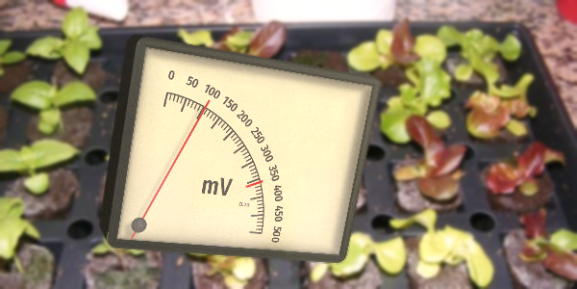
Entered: mV 100
